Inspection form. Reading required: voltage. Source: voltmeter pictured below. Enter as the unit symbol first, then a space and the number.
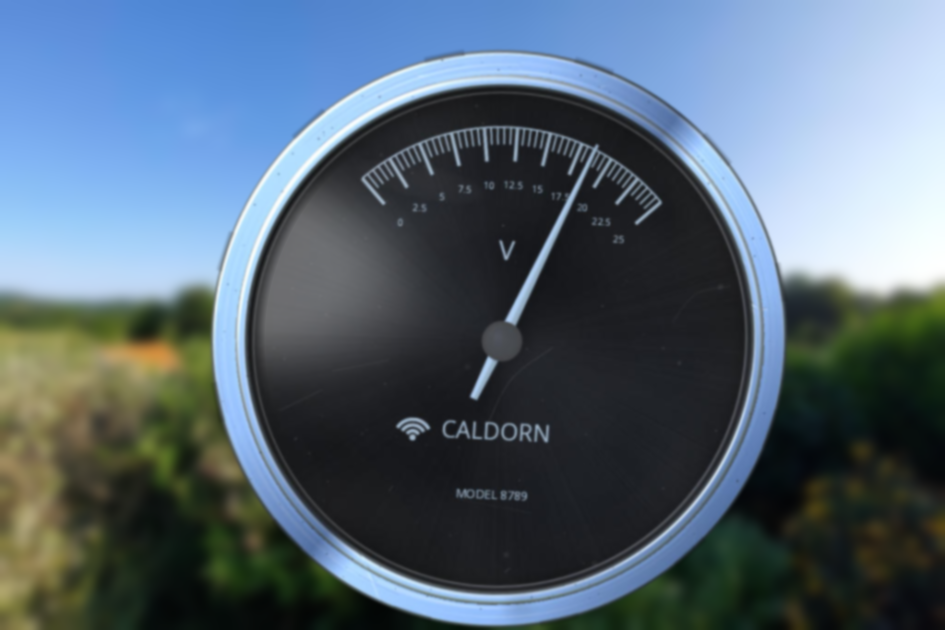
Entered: V 18.5
